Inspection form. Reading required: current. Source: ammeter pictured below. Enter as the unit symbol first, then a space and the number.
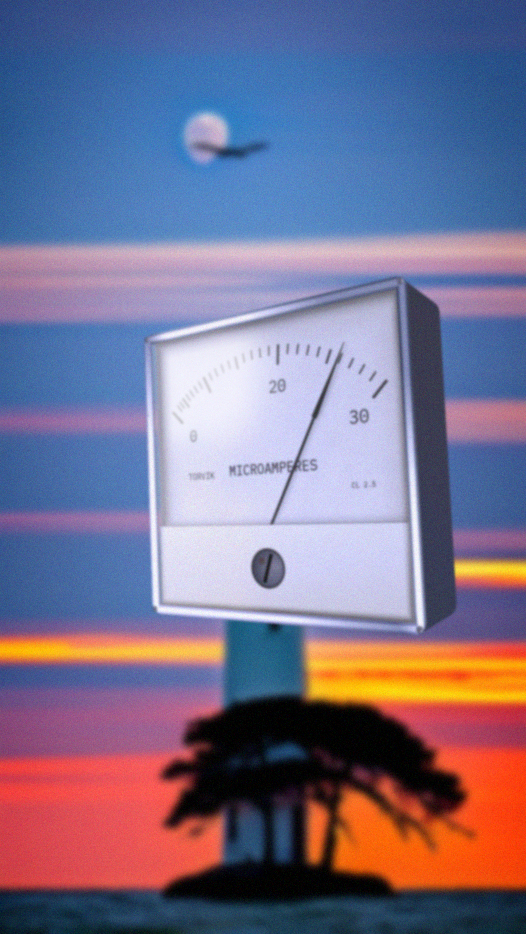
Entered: µA 26
